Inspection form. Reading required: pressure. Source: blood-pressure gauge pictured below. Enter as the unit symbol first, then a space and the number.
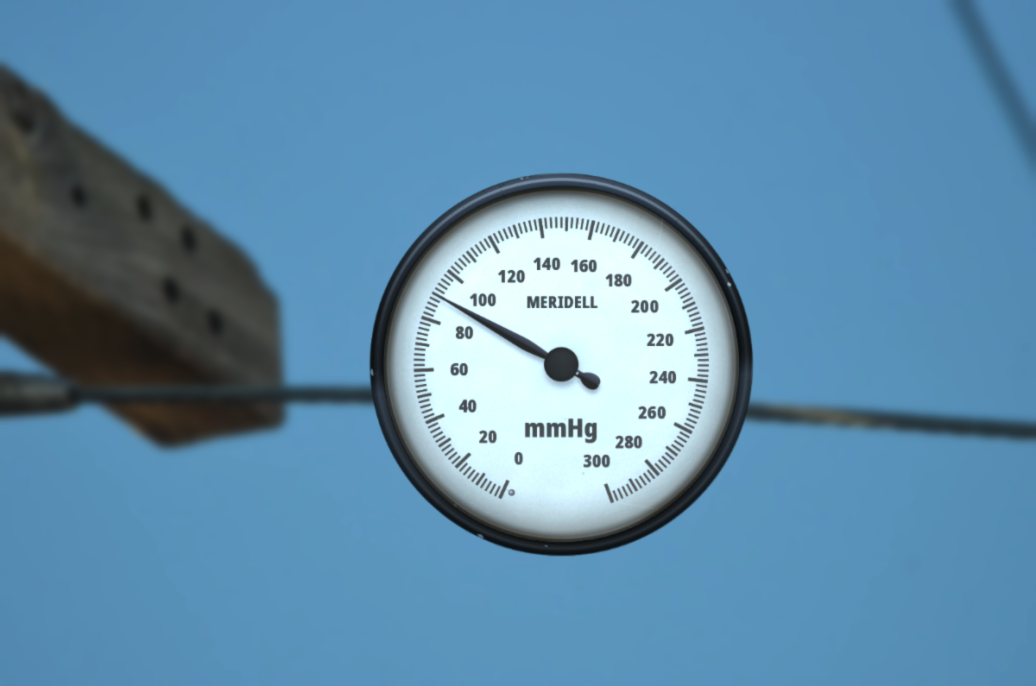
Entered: mmHg 90
